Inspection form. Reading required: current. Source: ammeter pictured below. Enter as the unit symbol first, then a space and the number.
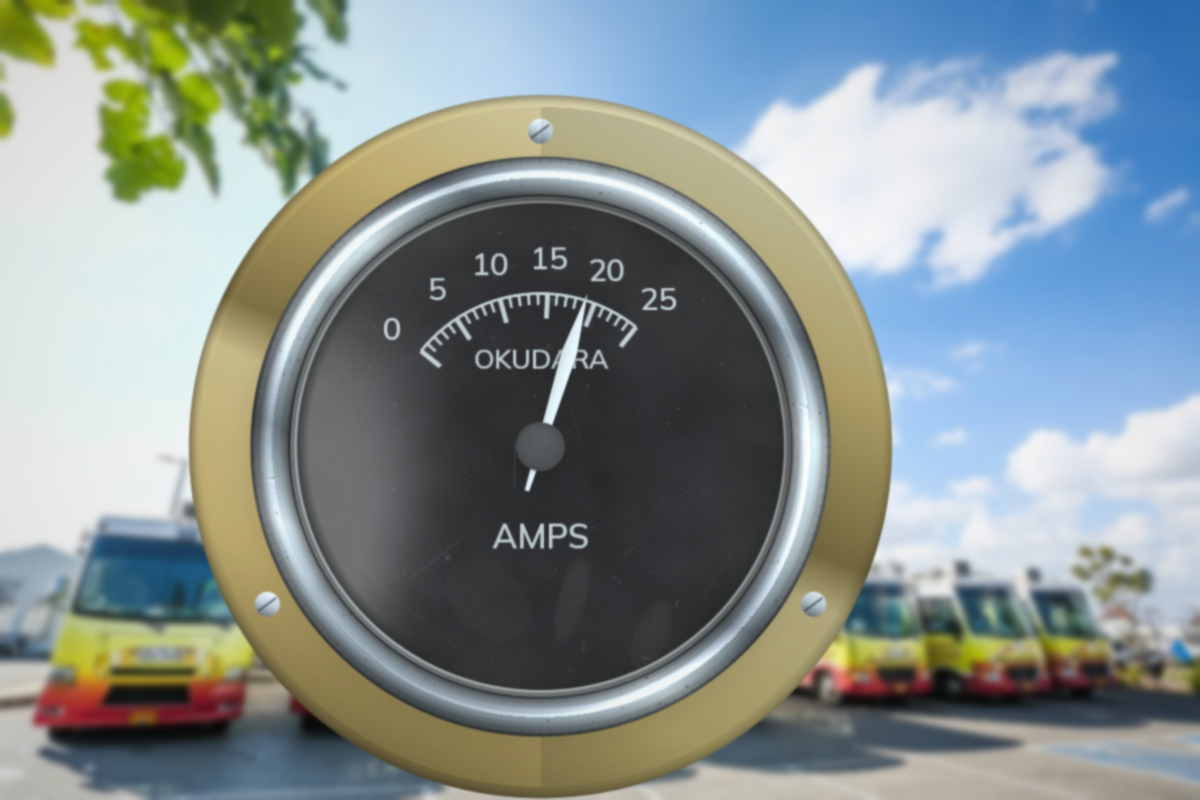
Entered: A 19
